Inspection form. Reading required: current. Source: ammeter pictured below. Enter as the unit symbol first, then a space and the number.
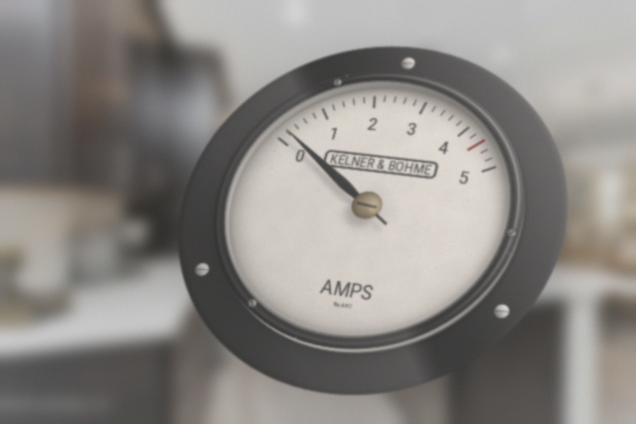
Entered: A 0.2
